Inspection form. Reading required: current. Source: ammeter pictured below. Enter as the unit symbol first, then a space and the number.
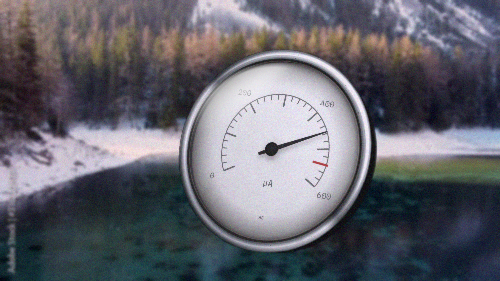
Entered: µA 460
